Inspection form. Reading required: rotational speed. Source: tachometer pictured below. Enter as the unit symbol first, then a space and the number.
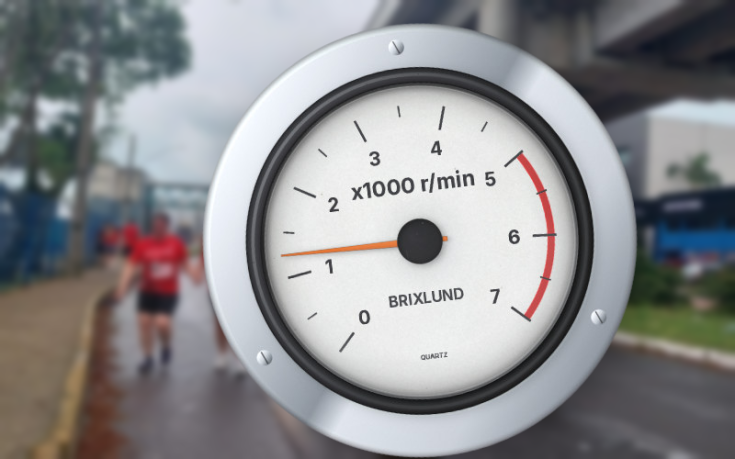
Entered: rpm 1250
